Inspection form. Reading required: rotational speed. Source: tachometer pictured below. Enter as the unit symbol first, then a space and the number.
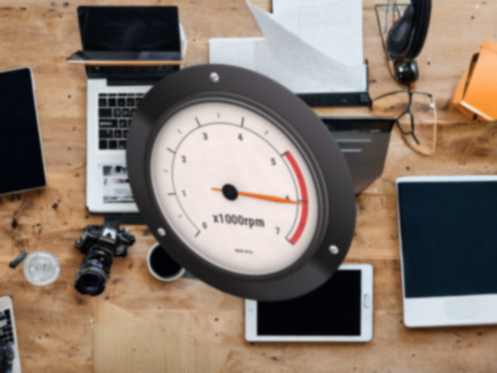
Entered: rpm 6000
